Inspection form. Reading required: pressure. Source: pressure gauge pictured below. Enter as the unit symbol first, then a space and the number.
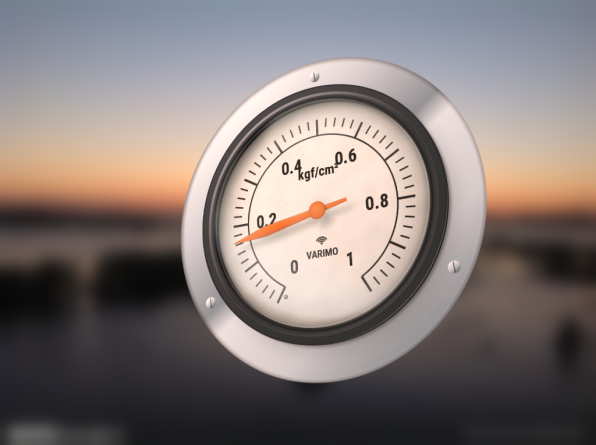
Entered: kg/cm² 0.16
